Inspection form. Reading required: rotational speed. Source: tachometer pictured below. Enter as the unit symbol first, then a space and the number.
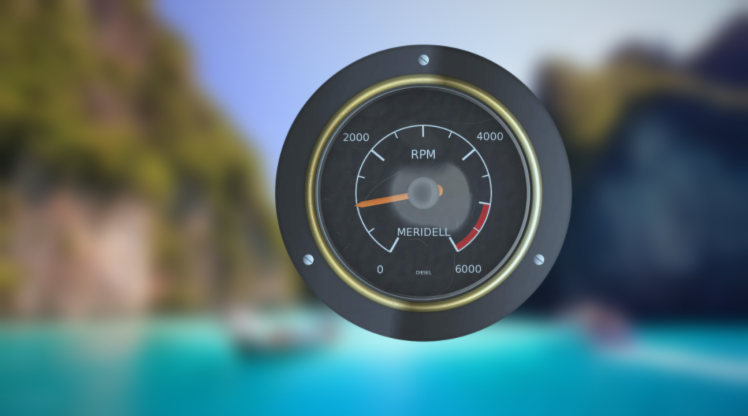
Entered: rpm 1000
